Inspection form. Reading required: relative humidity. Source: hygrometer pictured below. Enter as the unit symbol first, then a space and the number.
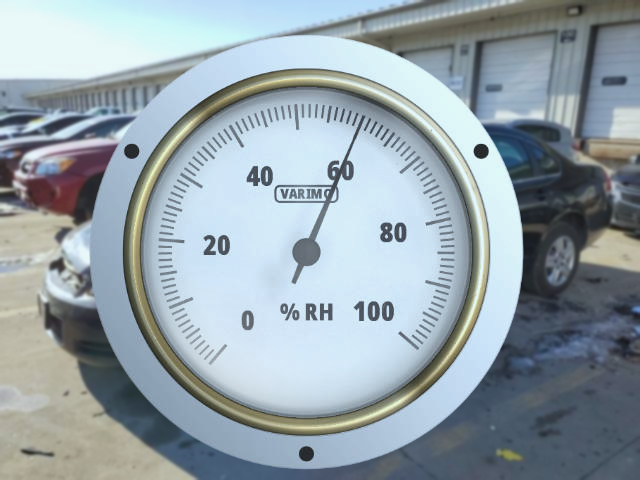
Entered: % 60
